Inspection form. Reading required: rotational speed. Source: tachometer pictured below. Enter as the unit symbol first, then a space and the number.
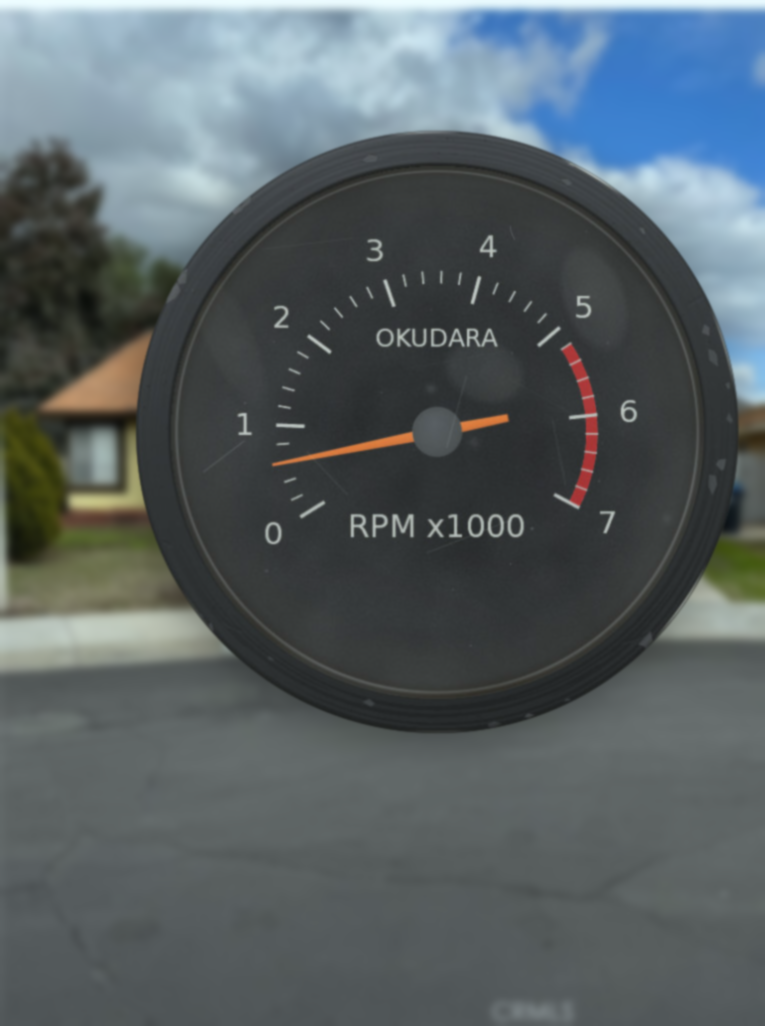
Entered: rpm 600
